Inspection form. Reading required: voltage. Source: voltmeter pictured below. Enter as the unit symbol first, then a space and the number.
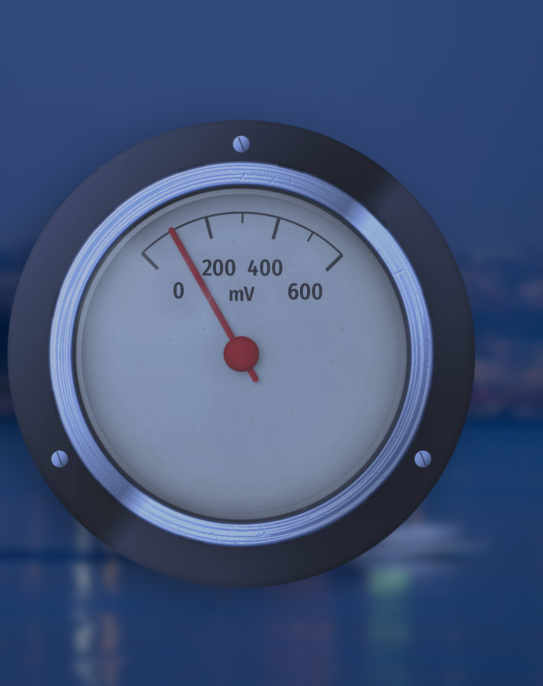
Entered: mV 100
